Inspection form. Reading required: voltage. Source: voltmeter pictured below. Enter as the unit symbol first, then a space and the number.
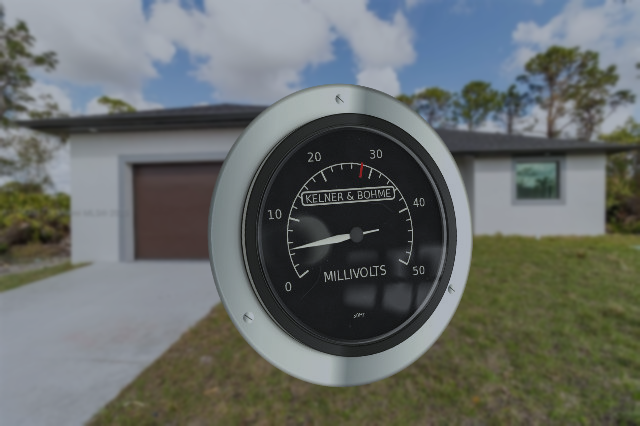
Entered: mV 5
